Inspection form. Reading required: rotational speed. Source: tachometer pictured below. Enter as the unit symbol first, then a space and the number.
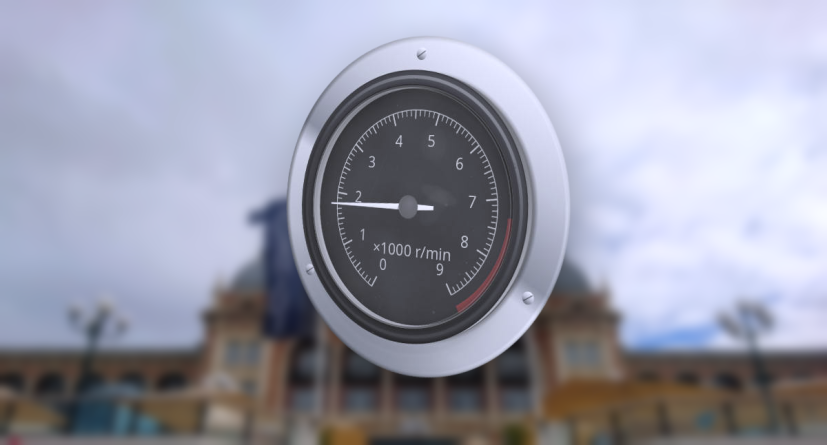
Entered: rpm 1800
